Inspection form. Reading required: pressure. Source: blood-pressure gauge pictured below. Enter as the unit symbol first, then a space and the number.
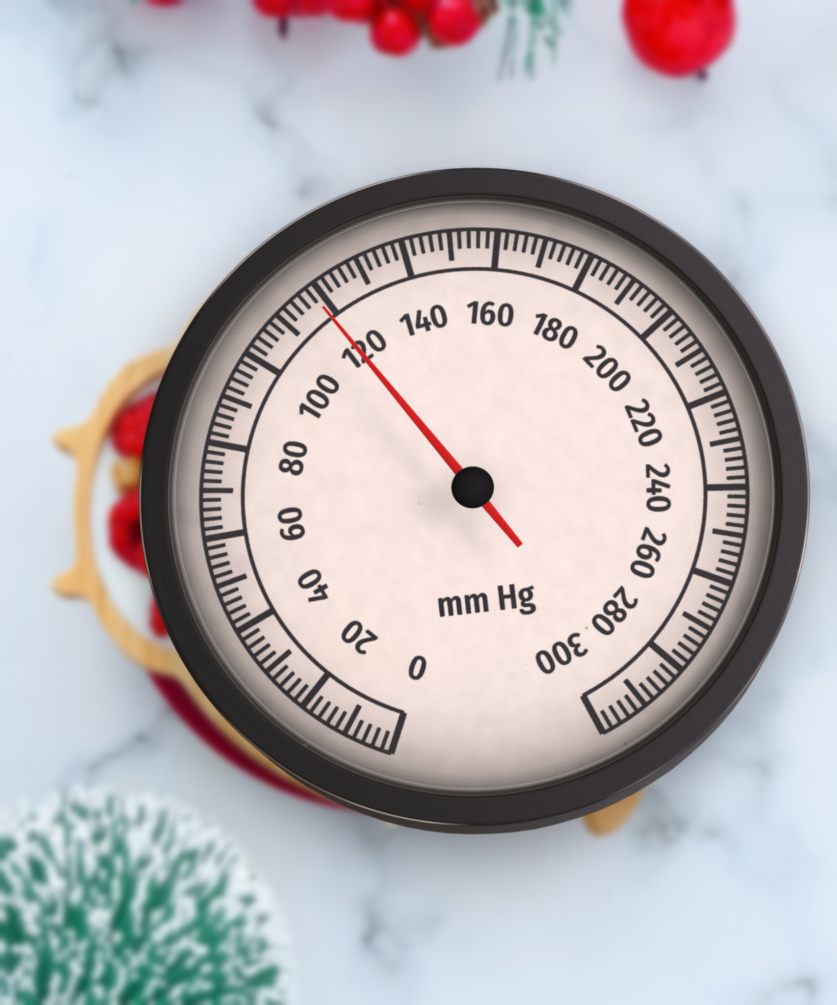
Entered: mmHg 118
